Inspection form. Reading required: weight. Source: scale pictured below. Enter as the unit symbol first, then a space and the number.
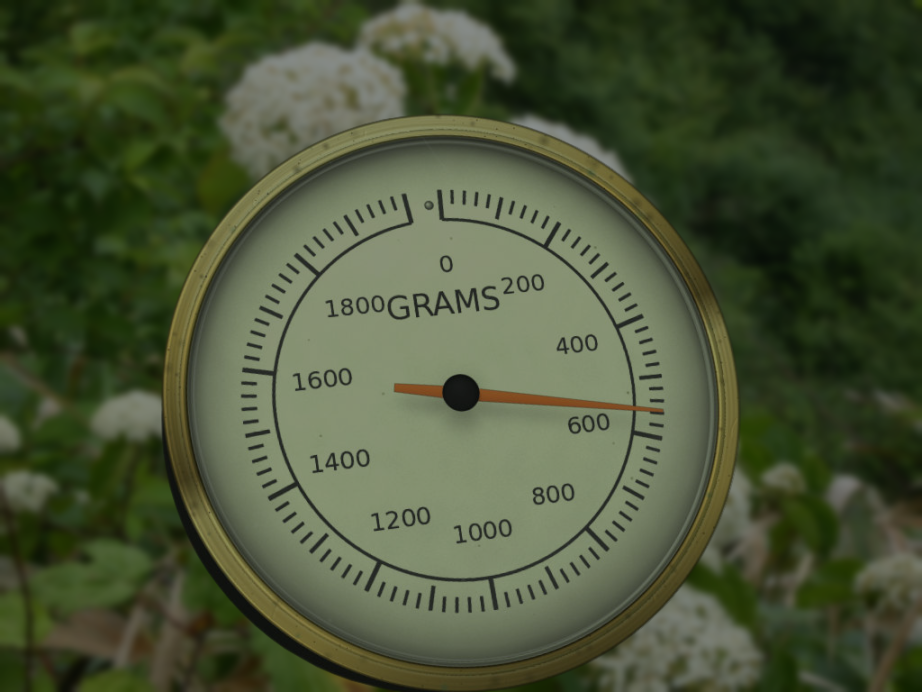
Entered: g 560
